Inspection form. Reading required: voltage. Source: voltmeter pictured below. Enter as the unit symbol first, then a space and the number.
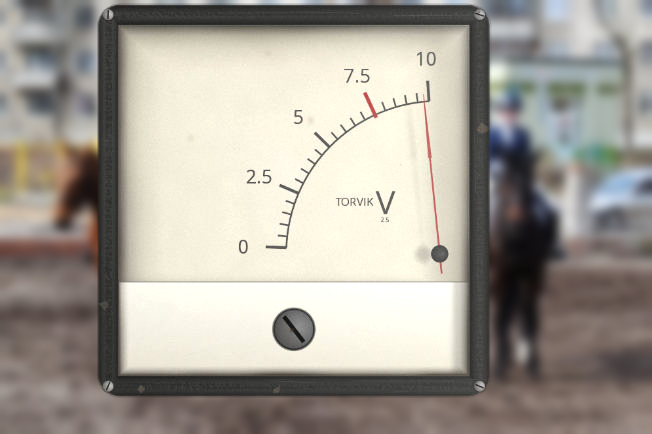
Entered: V 9.75
